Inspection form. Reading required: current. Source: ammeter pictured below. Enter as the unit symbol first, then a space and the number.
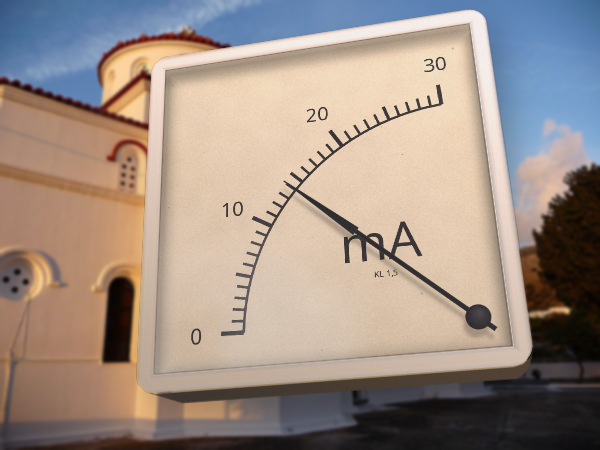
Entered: mA 14
